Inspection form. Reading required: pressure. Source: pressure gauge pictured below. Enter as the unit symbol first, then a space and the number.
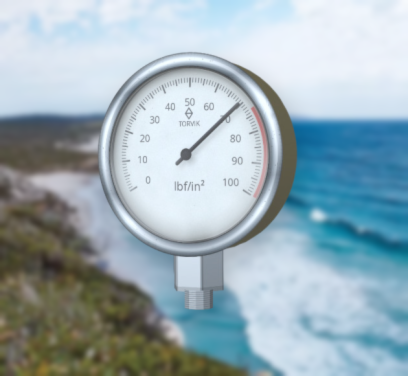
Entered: psi 70
